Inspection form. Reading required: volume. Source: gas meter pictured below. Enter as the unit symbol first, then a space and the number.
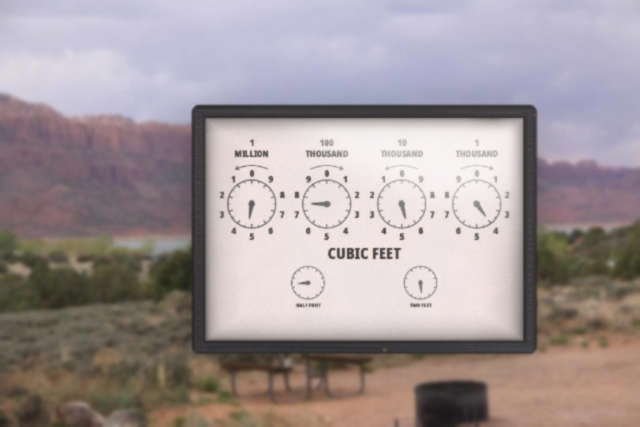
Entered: ft³ 475400
